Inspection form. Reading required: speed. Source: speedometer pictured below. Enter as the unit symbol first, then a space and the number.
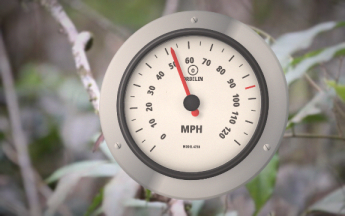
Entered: mph 52.5
